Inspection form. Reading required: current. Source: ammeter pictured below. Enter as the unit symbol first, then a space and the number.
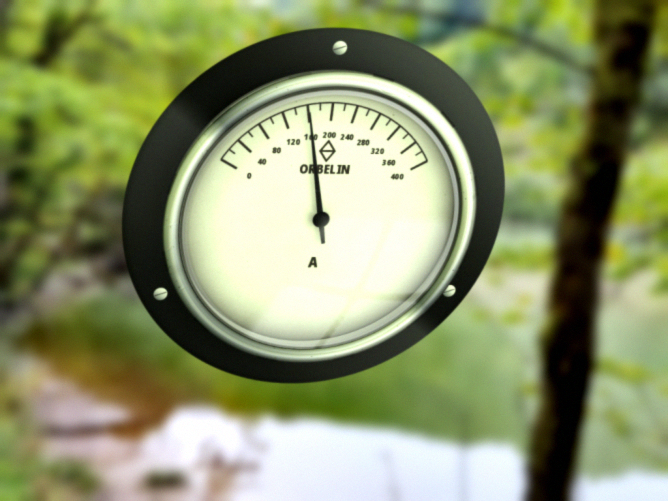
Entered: A 160
